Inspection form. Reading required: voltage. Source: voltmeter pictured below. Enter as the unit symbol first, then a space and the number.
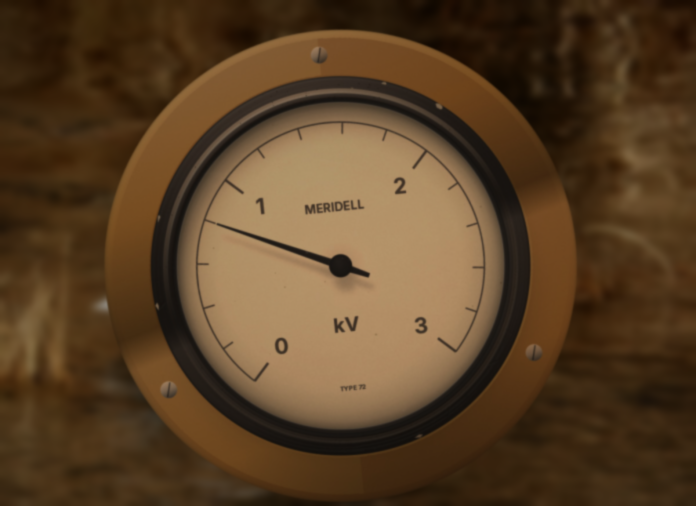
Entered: kV 0.8
